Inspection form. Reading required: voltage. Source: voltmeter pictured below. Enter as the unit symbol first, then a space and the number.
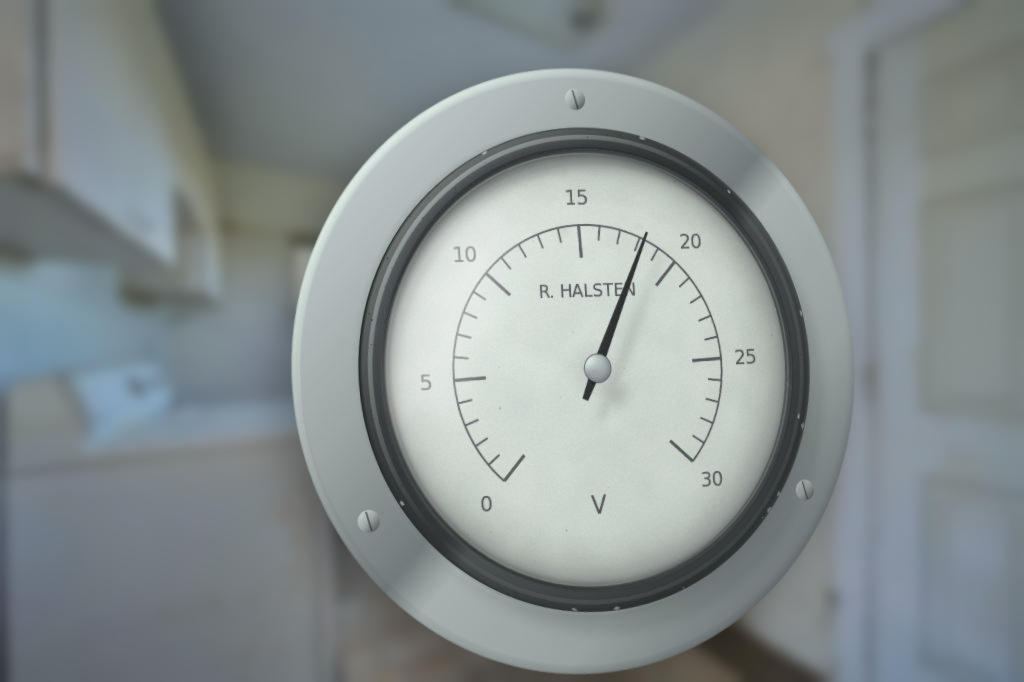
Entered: V 18
